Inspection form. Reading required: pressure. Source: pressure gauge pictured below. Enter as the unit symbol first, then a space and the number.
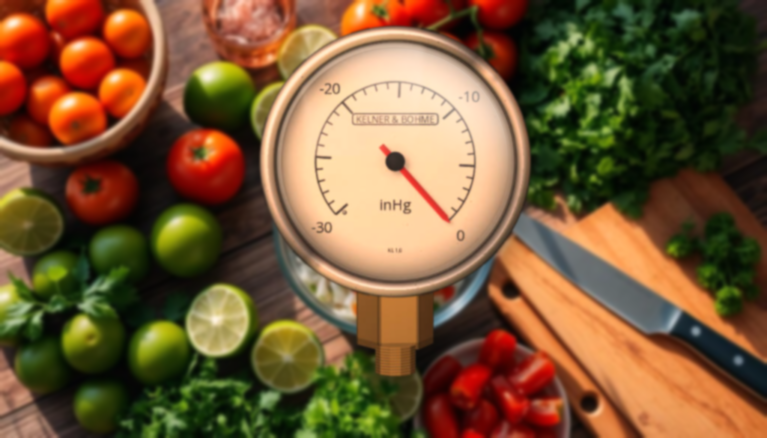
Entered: inHg 0
